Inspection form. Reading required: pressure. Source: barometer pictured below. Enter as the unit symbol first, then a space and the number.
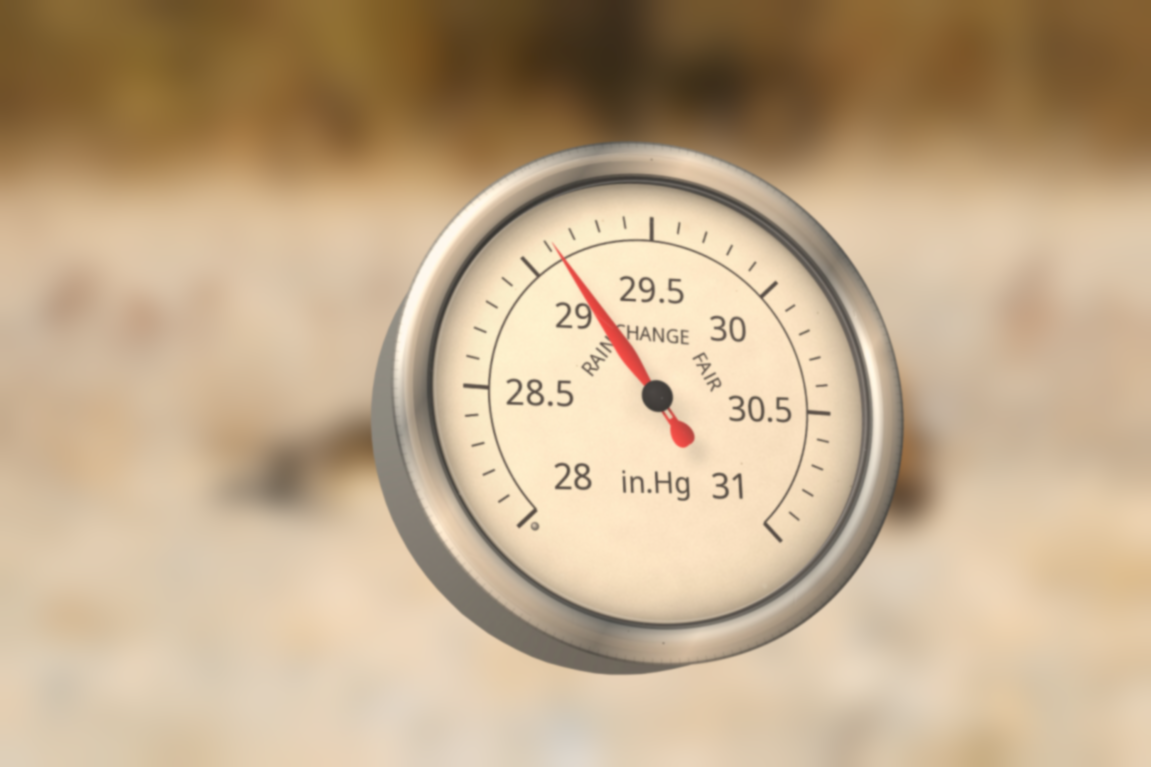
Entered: inHg 29.1
